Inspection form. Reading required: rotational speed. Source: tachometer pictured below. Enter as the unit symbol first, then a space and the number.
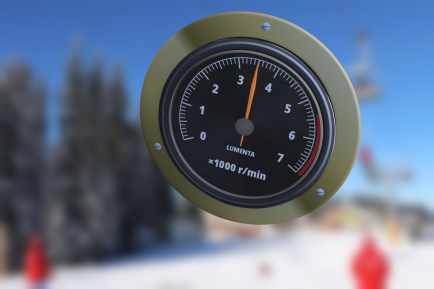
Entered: rpm 3500
